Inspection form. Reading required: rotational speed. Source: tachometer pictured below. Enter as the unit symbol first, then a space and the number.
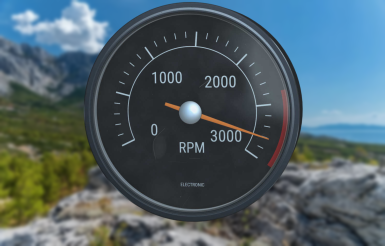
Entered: rpm 2800
